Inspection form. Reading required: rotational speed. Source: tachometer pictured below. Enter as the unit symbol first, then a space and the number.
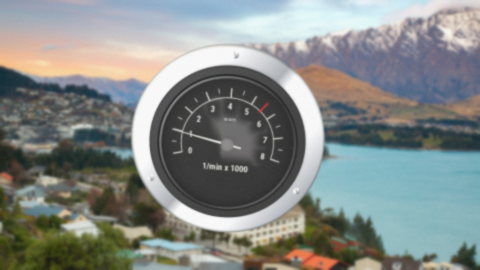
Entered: rpm 1000
